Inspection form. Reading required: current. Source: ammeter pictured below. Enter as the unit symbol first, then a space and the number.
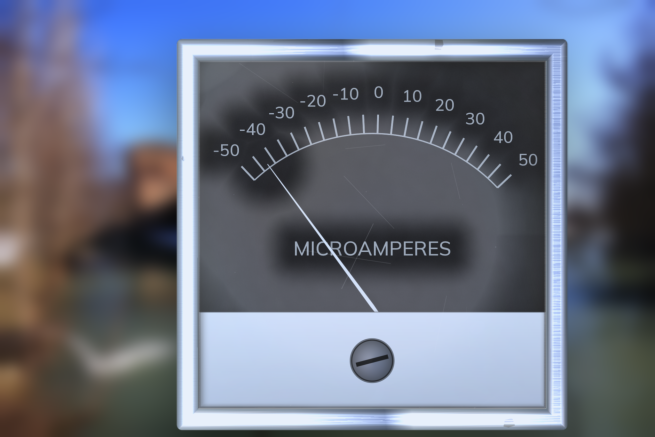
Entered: µA -42.5
